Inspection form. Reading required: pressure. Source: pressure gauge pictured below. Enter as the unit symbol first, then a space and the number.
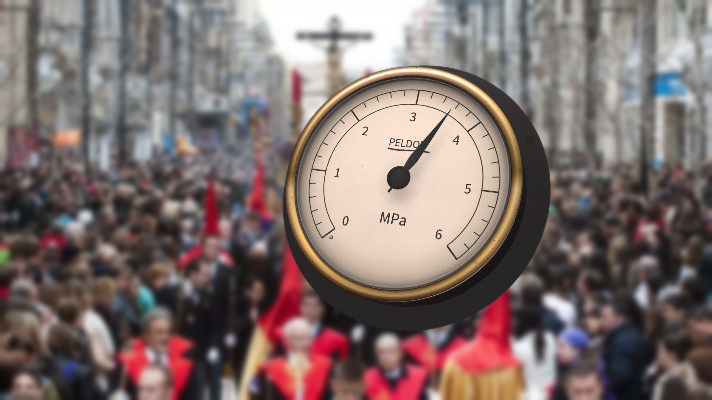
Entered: MPa 3.6
